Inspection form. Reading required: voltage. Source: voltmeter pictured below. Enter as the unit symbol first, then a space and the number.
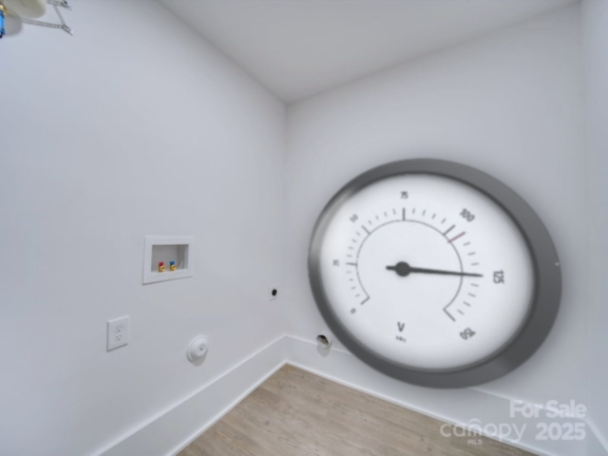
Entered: V 125
